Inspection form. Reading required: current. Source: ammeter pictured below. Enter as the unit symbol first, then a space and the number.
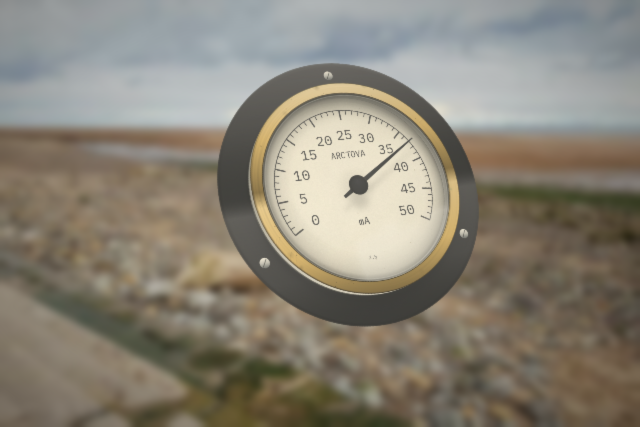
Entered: mA 37
